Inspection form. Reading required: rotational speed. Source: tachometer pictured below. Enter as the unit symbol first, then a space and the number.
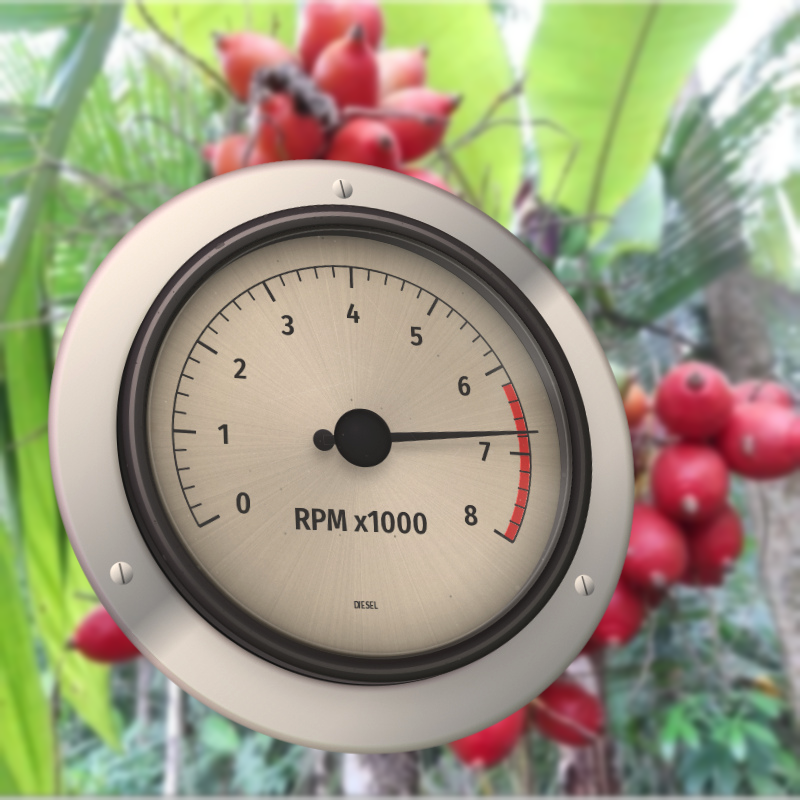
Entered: rpm 6800
